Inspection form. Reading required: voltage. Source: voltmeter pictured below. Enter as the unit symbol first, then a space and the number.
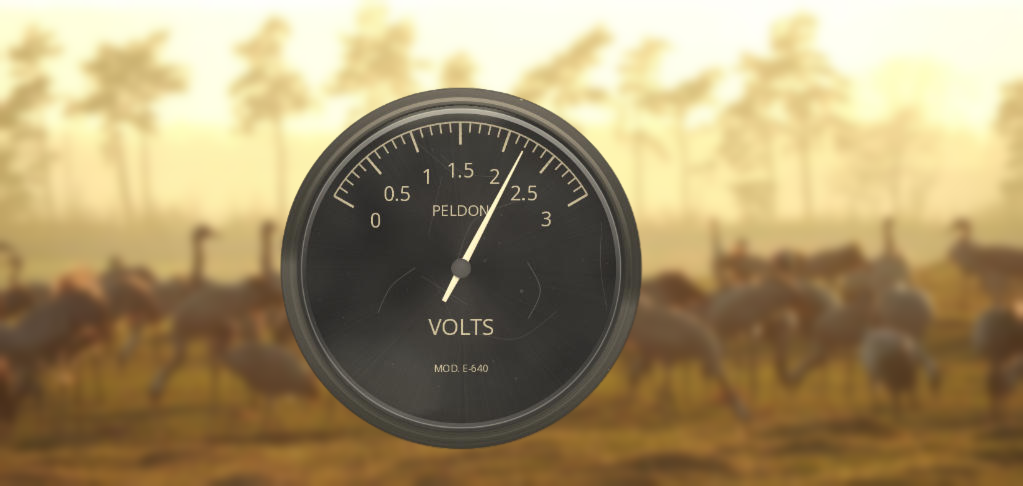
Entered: V 2.2
